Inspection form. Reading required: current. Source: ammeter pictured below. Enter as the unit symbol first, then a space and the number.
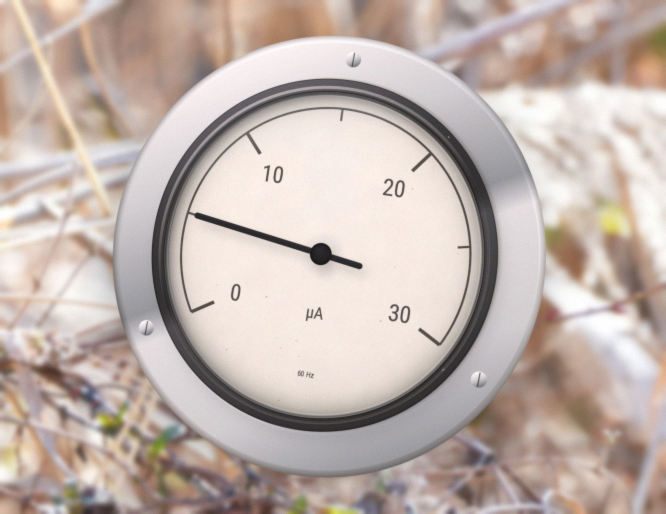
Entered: µA 5
